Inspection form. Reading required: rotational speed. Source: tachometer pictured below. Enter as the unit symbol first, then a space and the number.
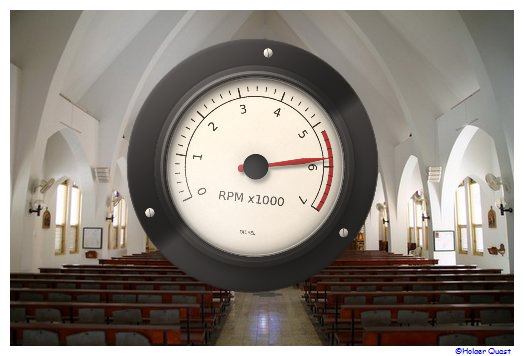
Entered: rpm 5800
